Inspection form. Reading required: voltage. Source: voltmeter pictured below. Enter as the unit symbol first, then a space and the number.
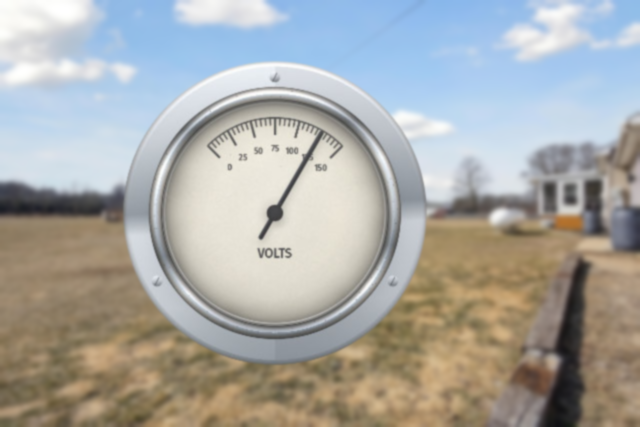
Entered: V 125
